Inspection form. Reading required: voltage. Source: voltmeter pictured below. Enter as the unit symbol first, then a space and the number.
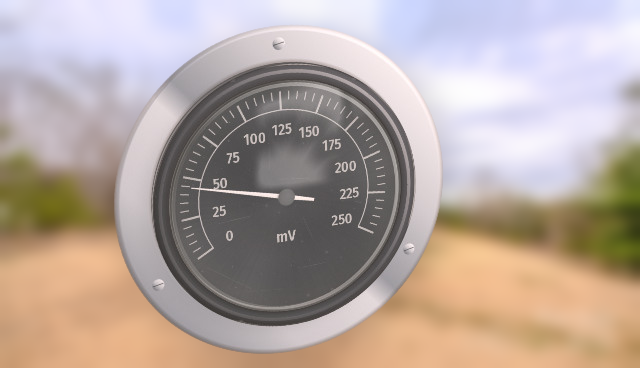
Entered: mV 45
